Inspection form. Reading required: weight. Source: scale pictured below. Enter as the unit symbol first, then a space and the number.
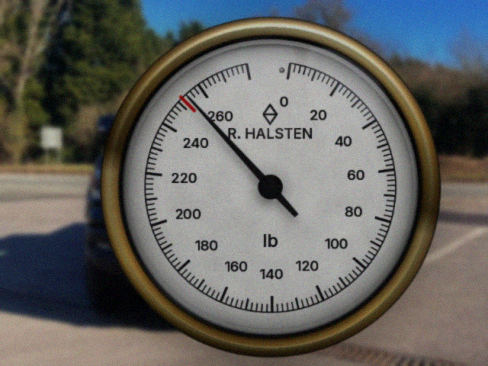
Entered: lb 254
